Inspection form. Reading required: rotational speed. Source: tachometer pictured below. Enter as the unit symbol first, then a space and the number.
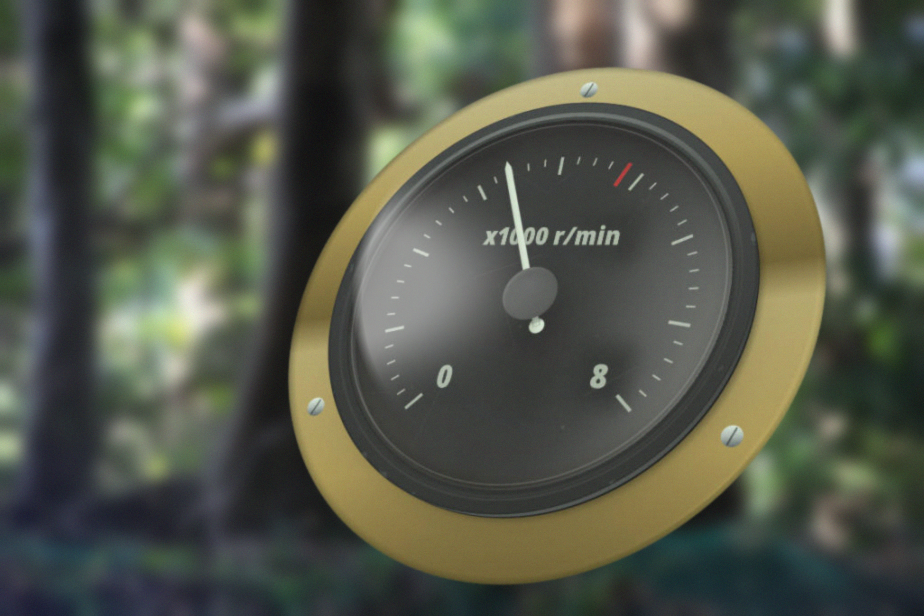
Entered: rpm 3400
